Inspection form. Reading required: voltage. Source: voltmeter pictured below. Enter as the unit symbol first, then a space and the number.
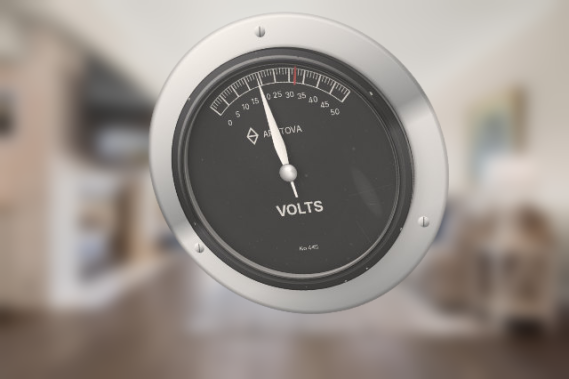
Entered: V 20
